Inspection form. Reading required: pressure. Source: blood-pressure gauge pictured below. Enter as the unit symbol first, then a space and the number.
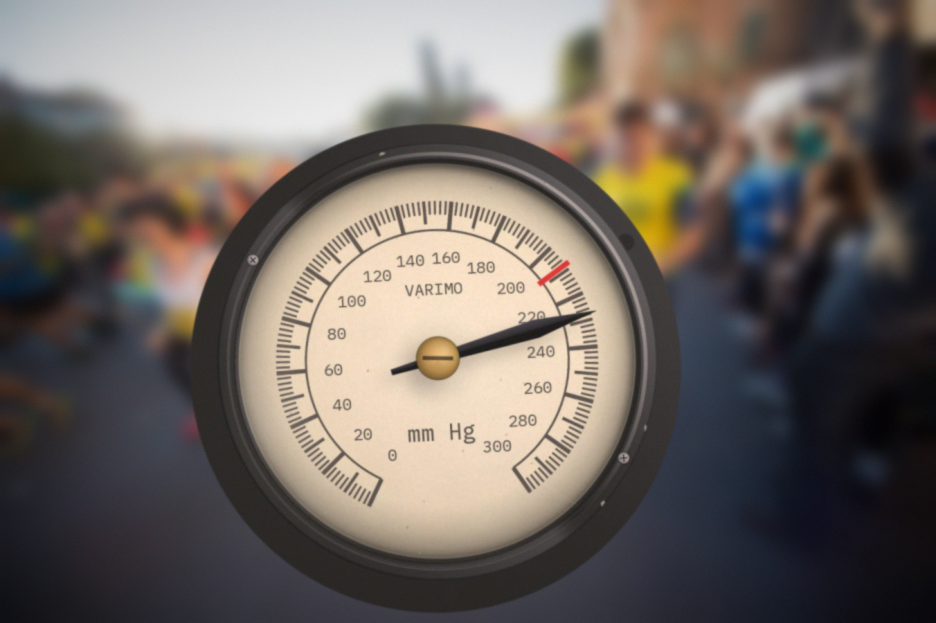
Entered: mmHg 228
